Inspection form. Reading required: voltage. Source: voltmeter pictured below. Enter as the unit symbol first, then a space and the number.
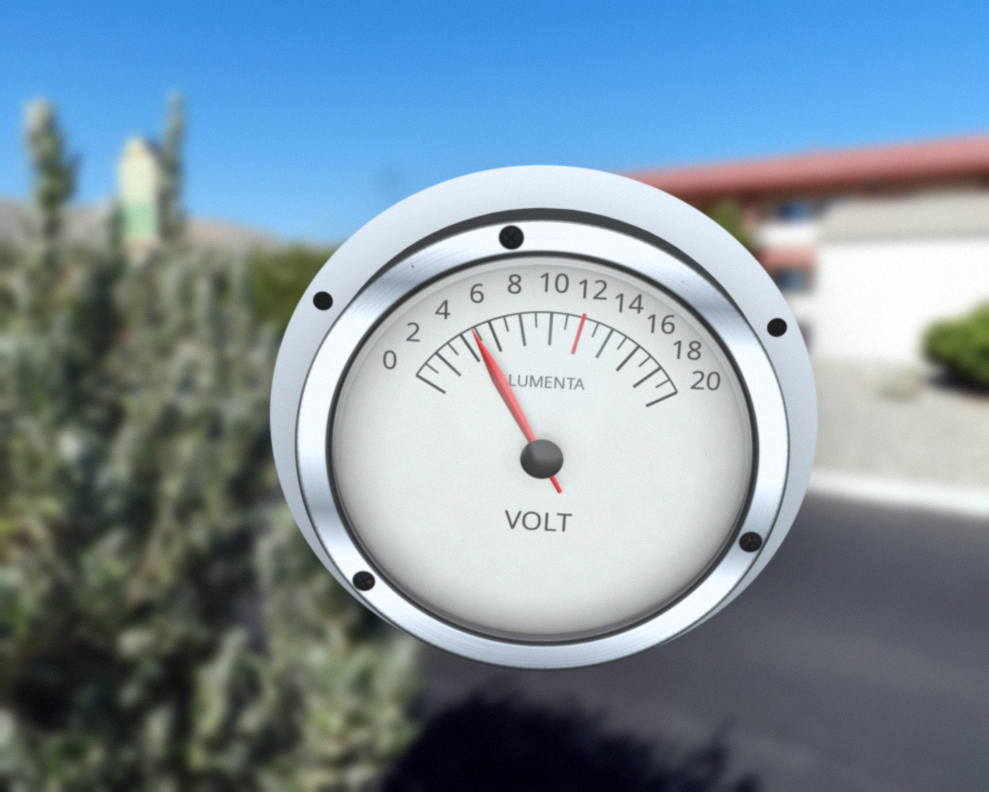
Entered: V 5
